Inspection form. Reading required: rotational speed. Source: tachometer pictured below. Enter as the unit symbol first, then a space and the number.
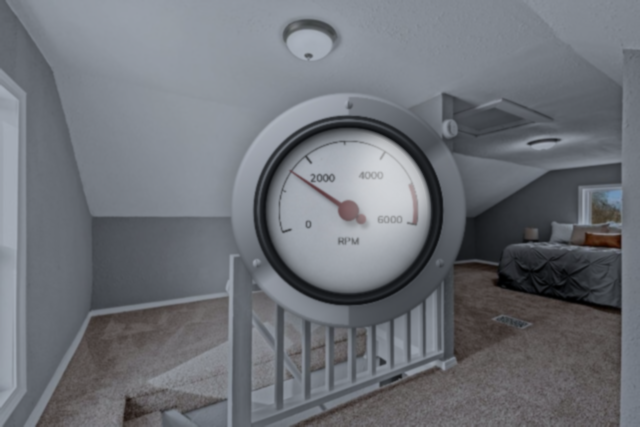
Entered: rpm 1500
